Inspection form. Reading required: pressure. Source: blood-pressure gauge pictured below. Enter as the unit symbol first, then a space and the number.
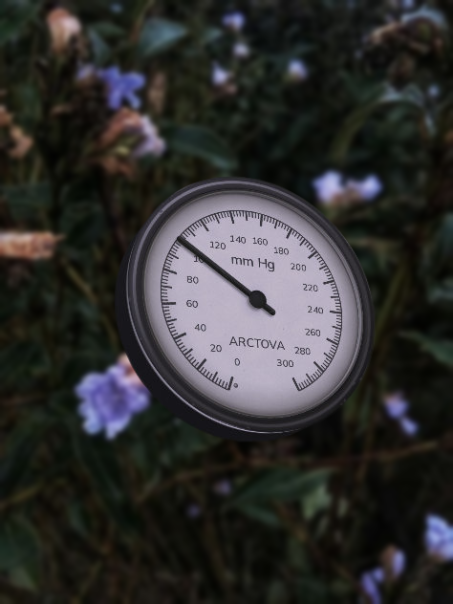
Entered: mmHg 100
